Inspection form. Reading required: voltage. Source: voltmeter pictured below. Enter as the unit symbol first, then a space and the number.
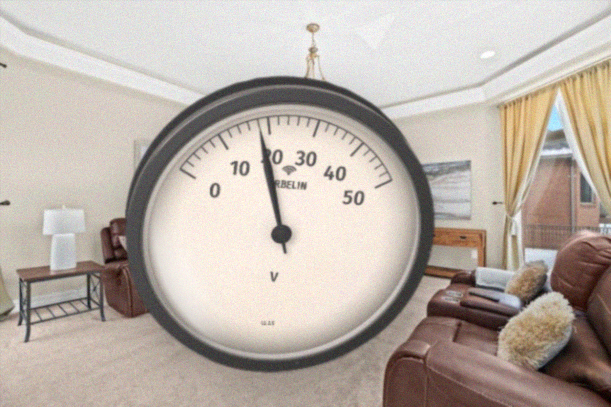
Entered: V 18
